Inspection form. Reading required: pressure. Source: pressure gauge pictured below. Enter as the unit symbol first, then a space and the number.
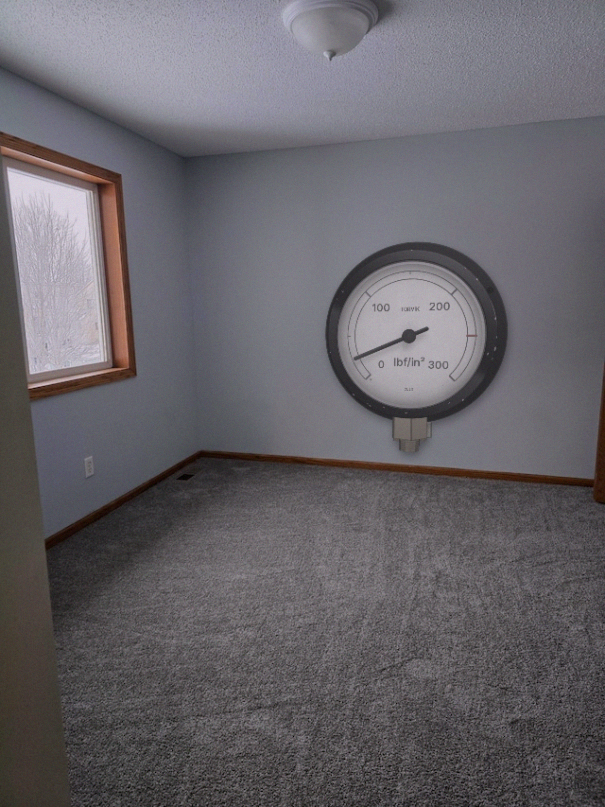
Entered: psi 25
